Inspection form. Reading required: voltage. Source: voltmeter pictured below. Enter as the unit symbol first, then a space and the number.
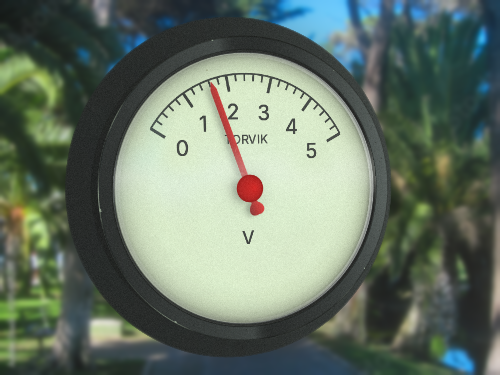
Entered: V 1.6
